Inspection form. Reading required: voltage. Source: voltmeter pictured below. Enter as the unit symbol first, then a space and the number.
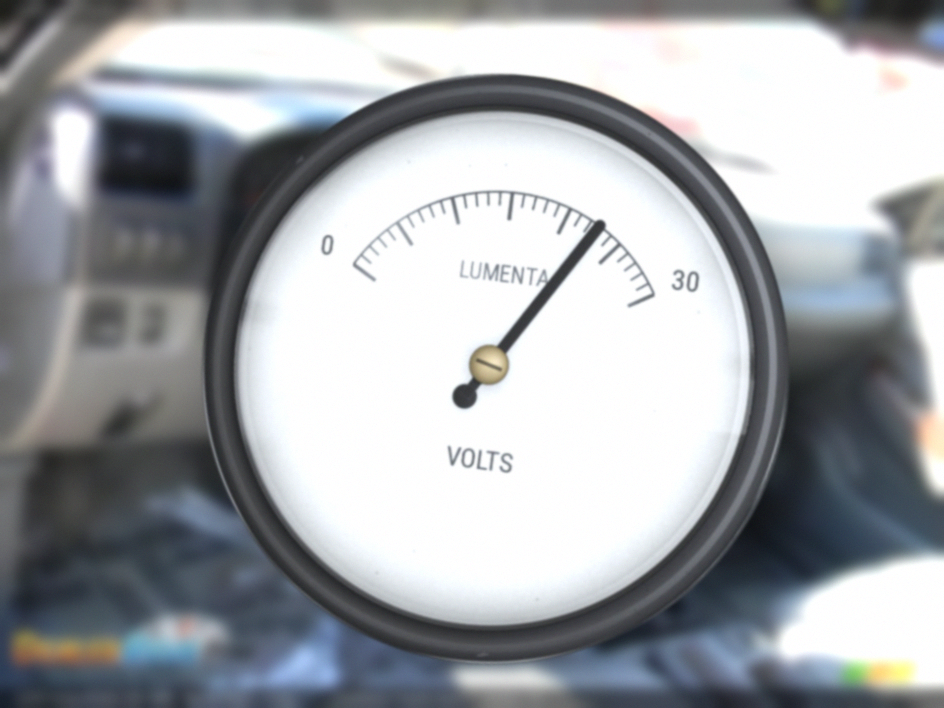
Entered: V 23
